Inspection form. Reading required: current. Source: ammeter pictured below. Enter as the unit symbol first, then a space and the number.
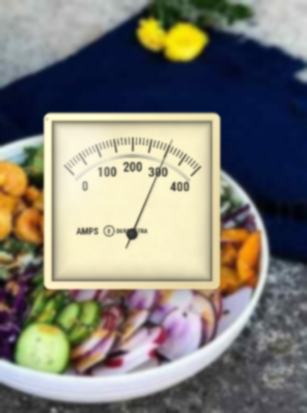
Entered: A 300
